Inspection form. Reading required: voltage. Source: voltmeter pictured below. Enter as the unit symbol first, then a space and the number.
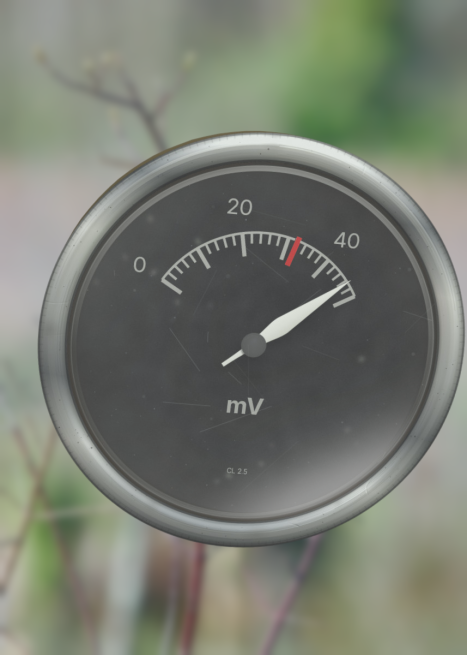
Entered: mV 46
